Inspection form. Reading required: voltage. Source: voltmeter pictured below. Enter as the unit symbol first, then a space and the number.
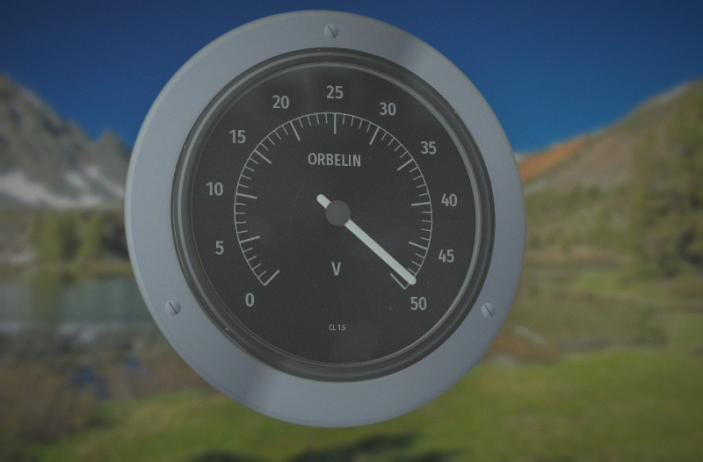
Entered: V 49
